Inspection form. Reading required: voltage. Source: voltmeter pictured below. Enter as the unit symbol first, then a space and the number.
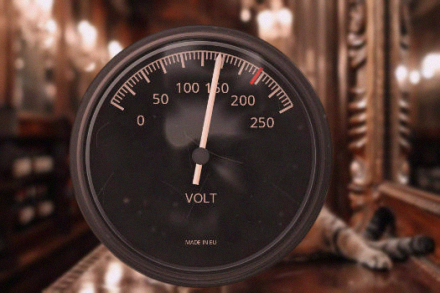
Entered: V 145
